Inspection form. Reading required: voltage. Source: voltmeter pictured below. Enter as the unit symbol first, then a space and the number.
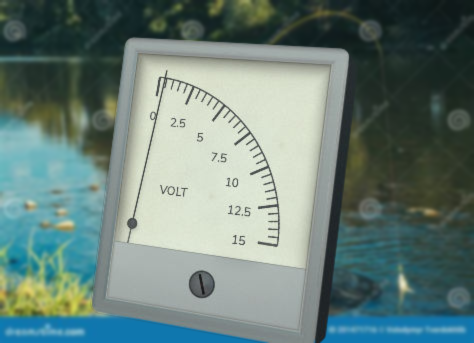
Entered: V 0.5
